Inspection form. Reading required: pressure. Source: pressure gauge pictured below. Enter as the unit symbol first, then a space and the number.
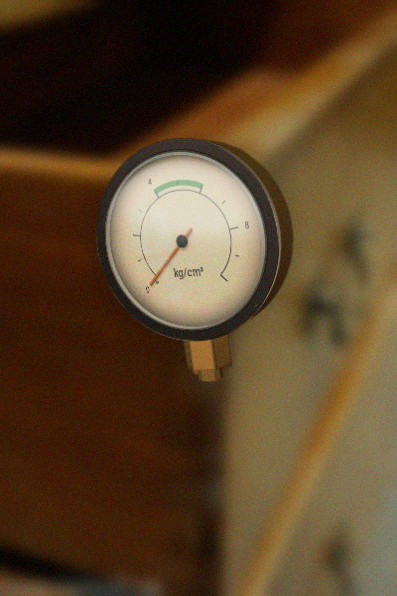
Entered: kg/cm² 0
